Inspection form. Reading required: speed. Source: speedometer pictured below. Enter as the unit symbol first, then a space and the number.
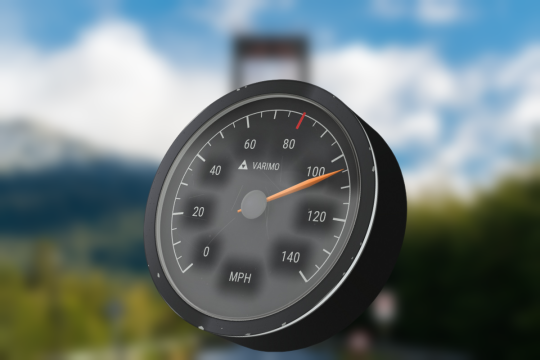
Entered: mph 105
